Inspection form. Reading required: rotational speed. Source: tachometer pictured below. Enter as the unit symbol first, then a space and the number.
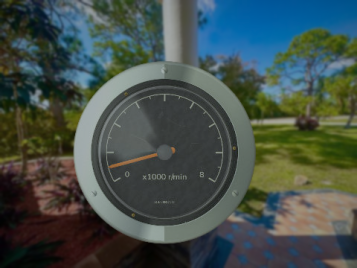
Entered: rpm 500
